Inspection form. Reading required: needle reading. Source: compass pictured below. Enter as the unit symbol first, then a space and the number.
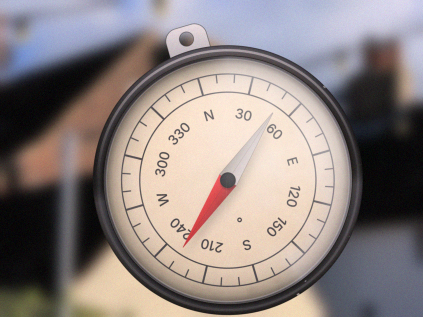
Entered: ° 230
